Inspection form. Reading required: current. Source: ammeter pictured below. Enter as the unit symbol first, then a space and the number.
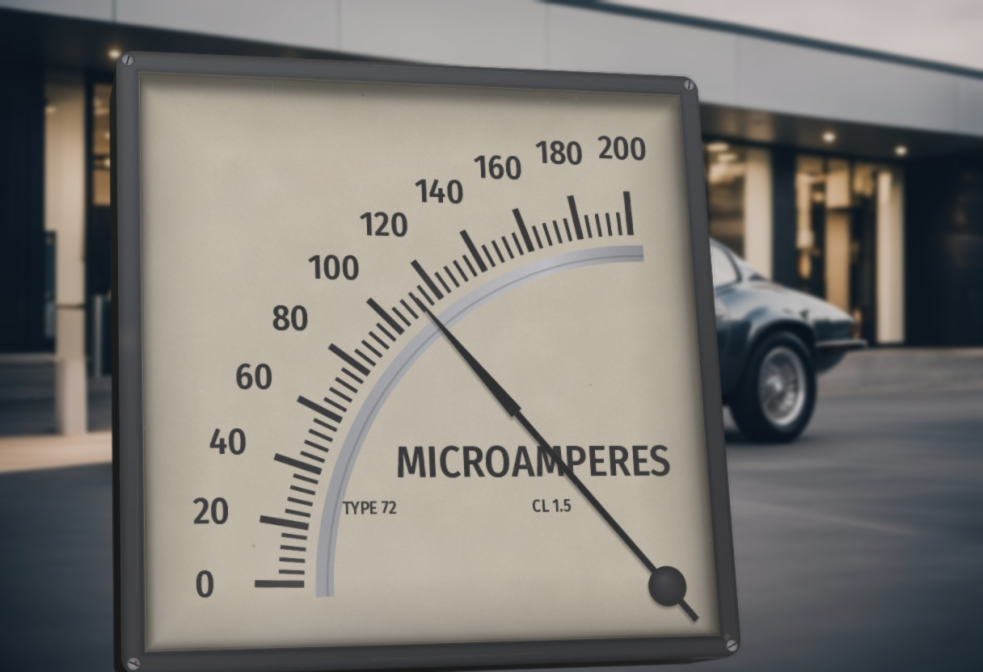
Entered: µA 112
